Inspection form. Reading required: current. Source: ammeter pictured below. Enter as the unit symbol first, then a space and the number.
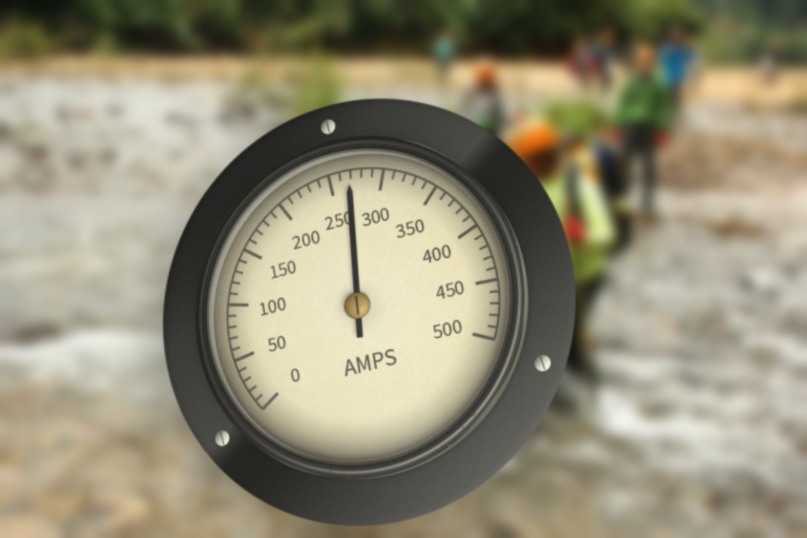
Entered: A 270
